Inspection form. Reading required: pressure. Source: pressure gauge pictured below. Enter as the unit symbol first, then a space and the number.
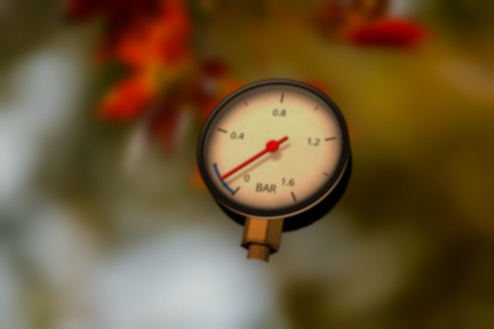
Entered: bar 0.1
